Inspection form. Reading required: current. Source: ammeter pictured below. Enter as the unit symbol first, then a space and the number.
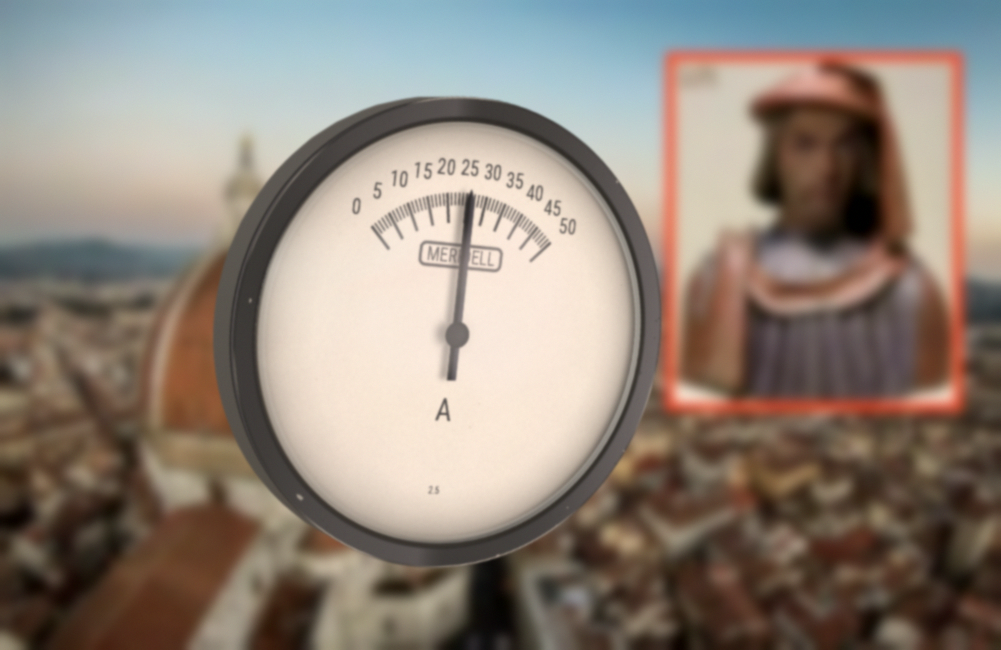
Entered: A 25
